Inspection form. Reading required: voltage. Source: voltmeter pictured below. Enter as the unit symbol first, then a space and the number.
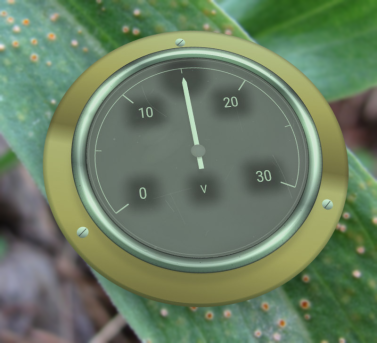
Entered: V 15
